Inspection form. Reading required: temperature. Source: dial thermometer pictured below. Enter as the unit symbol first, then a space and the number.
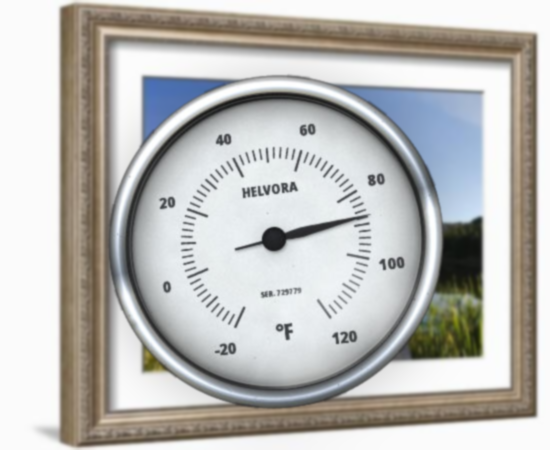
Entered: °F 88
